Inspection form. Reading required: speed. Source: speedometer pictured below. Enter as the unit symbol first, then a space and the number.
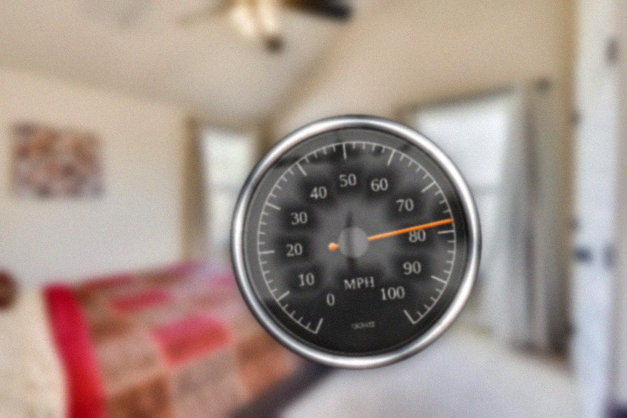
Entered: mph 78
